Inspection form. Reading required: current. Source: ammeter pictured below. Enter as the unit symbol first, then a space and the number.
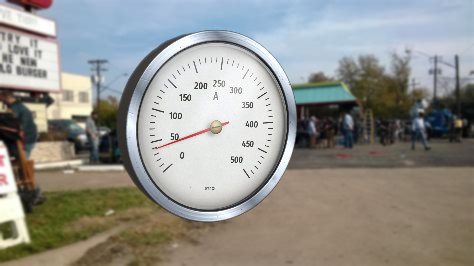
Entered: A 40
